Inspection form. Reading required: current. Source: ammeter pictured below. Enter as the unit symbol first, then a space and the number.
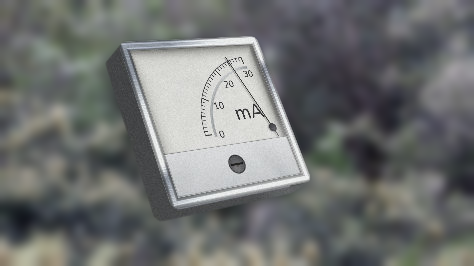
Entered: mA 25
